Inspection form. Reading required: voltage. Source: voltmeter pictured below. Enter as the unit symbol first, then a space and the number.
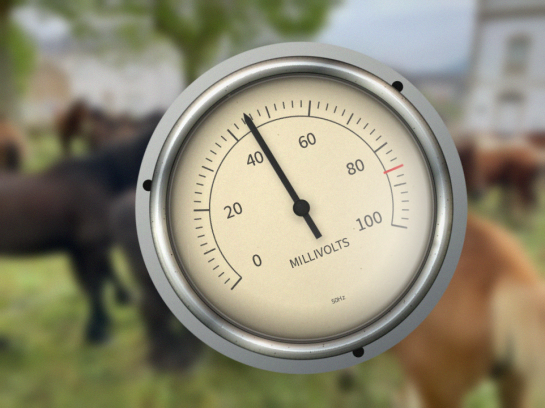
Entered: mV 45
